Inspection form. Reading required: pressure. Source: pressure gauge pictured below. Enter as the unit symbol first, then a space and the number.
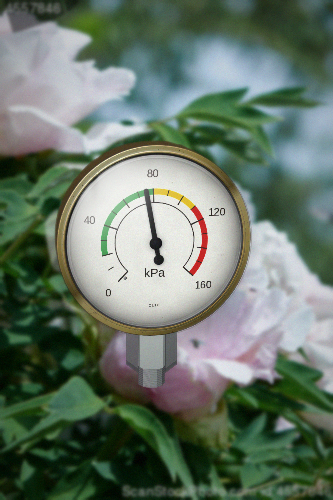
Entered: kPa 75
